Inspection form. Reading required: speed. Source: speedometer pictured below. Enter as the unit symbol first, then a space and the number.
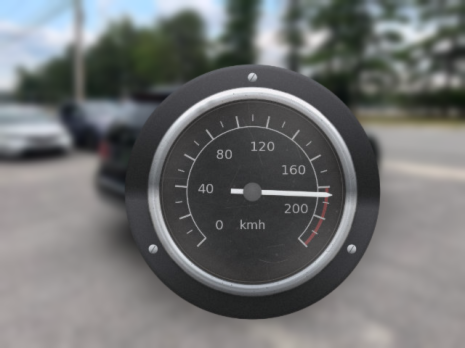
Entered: km/h 185
